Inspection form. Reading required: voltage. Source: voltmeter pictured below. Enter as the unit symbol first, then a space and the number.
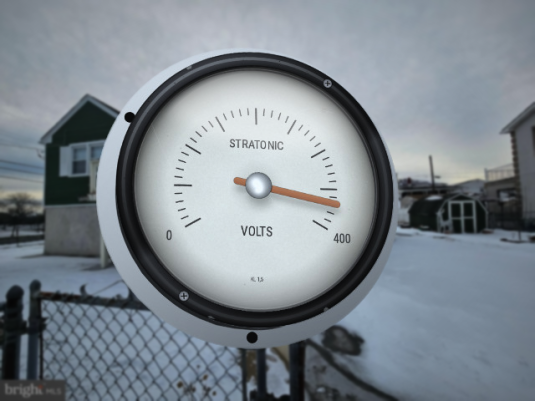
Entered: V 370
